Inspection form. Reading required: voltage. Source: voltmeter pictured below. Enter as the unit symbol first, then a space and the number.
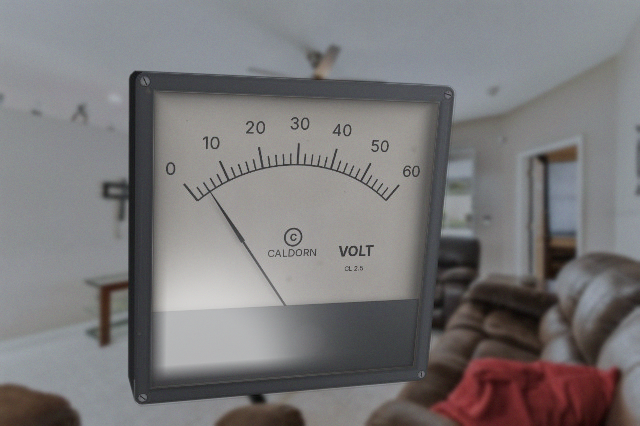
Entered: V 4
